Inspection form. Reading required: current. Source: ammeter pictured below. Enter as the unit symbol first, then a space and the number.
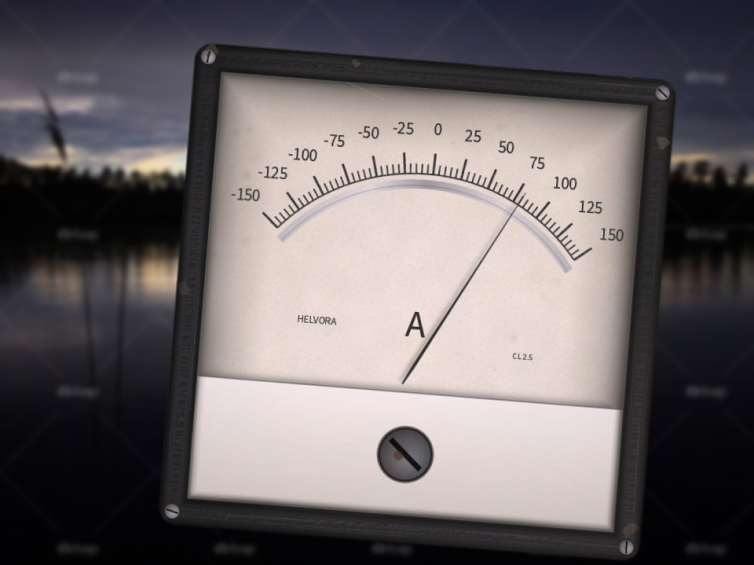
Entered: A 80
